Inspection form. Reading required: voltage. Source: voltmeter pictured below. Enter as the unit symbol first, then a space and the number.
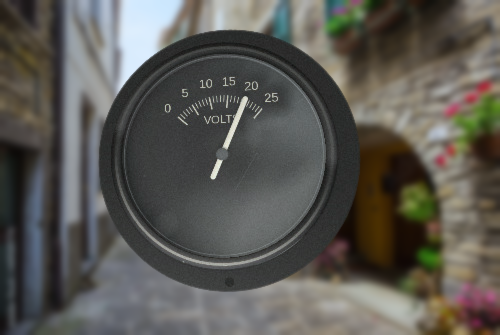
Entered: V 20
